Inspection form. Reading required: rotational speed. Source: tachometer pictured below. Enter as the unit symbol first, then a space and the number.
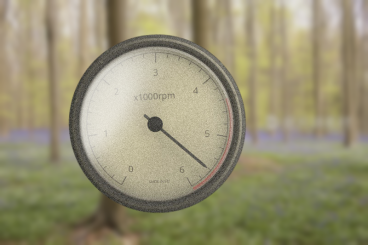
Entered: rpm 5600
